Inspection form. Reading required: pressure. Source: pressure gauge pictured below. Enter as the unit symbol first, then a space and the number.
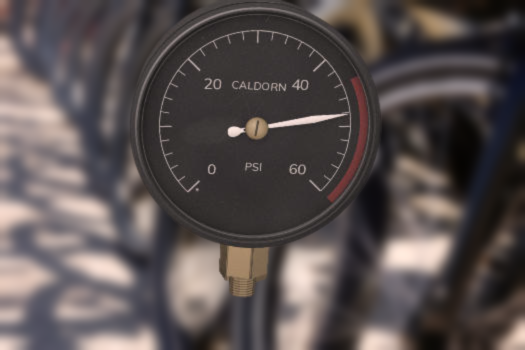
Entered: psi 48
